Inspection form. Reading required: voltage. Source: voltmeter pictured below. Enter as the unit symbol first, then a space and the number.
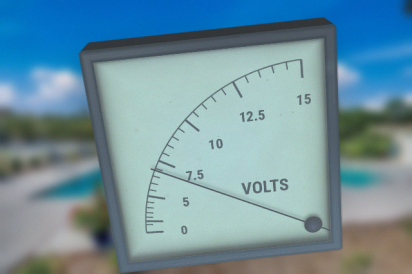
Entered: V 7
